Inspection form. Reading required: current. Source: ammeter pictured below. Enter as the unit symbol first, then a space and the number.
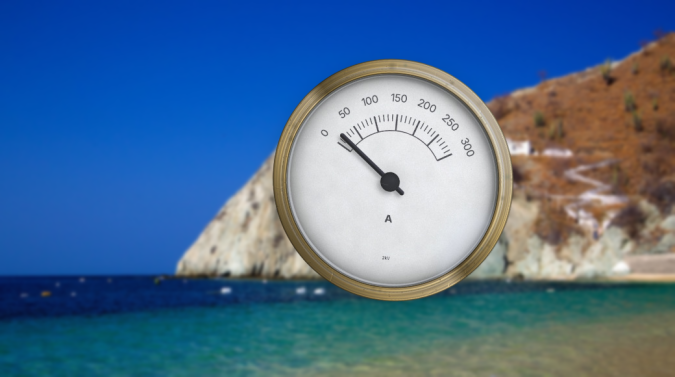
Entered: A 20
